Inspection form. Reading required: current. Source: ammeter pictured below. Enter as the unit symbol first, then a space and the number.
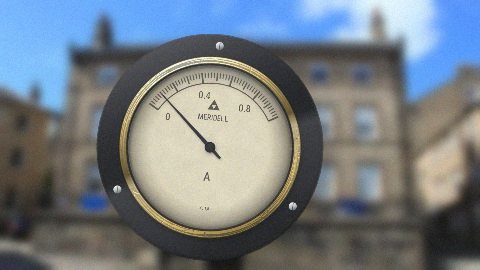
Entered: A 0.1
